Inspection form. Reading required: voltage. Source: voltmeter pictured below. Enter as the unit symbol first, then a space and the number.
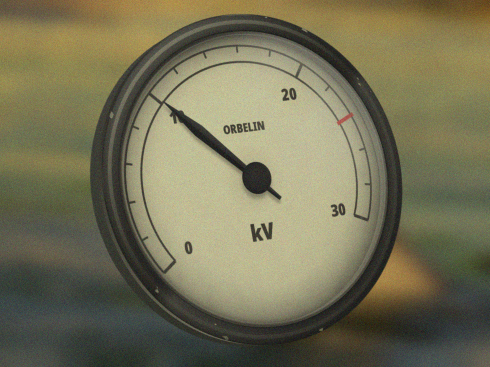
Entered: kV 10
